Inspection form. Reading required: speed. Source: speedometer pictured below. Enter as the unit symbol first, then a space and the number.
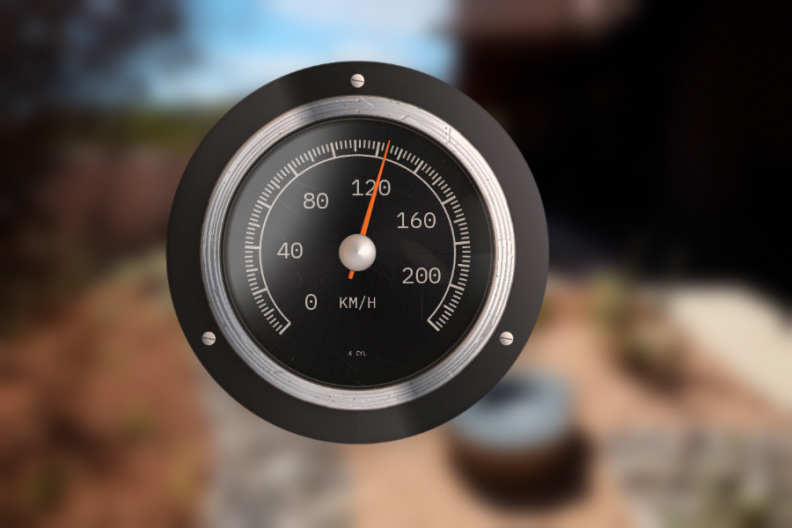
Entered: km/h 124
